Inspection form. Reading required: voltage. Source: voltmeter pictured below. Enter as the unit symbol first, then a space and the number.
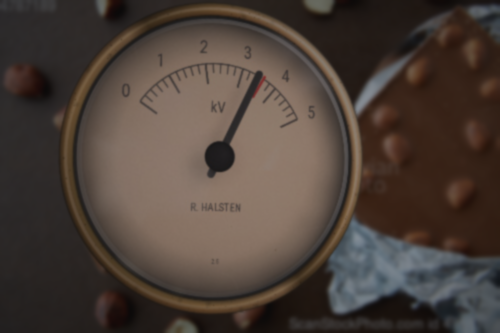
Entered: kV 3.4
